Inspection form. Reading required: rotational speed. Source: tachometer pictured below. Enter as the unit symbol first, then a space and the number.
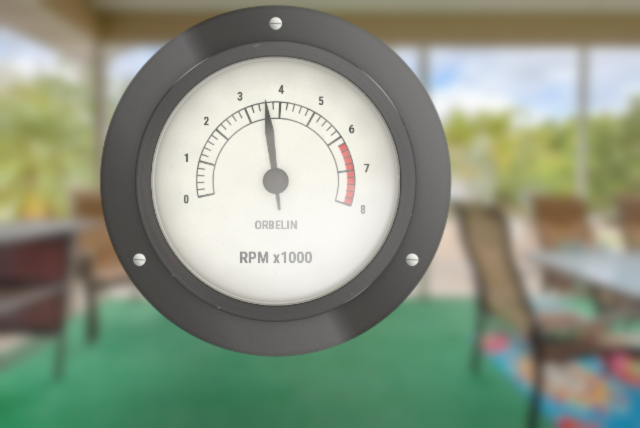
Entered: rpm 3600
